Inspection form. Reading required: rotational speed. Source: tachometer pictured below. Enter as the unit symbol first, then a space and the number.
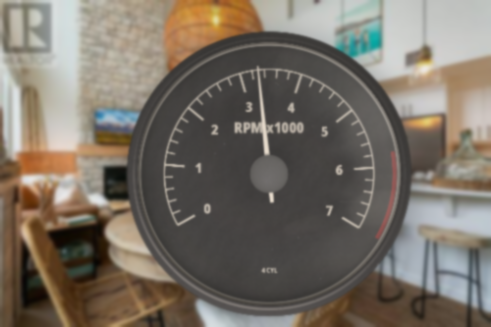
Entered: rpm 3300
